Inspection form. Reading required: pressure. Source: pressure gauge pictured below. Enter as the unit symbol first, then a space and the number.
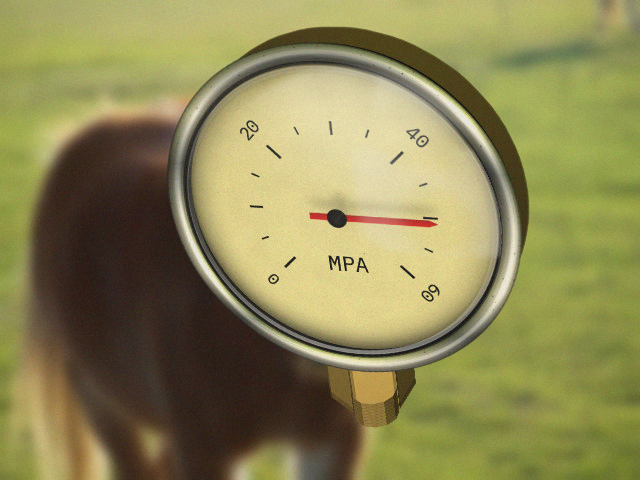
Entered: MPa 50
